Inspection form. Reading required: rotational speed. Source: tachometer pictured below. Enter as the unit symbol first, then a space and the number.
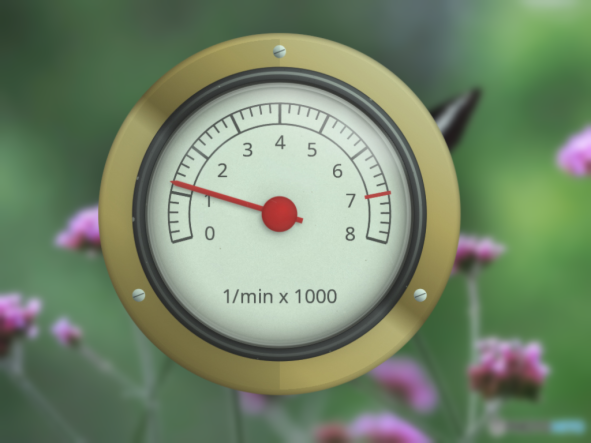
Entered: rpm 1200
